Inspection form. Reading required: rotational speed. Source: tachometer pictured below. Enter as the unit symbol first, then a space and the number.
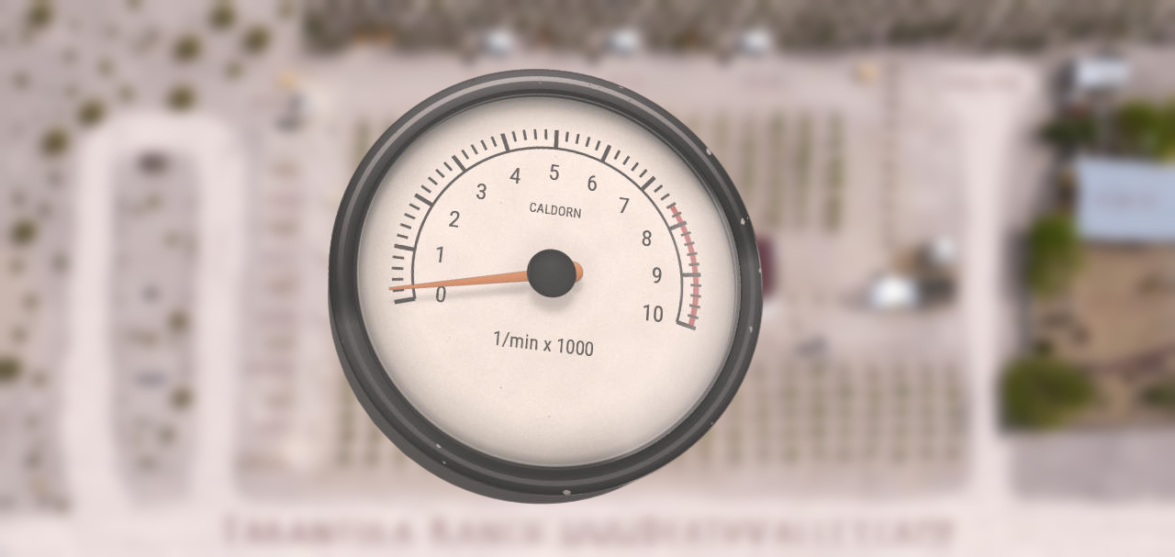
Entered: rpm 200
